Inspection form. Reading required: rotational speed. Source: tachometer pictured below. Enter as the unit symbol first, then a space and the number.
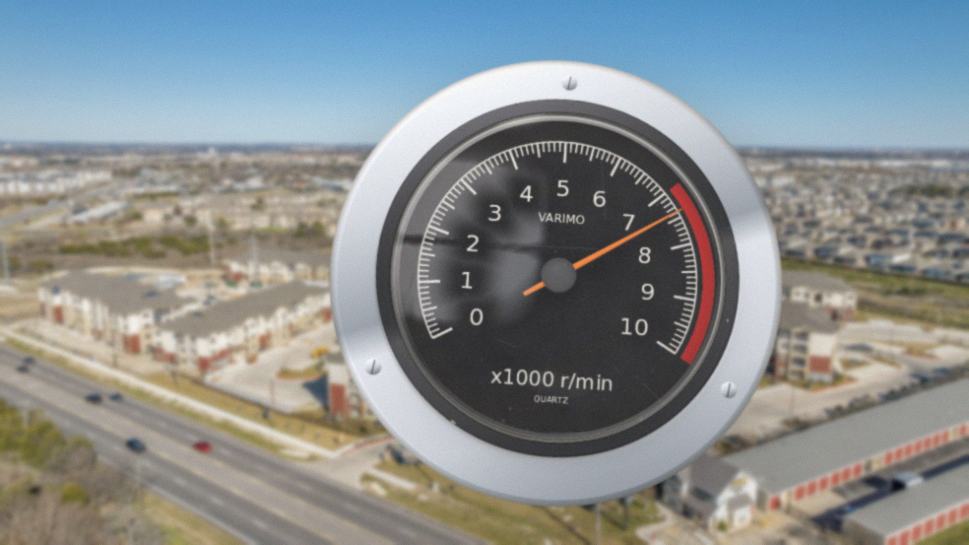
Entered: rpm 7400
